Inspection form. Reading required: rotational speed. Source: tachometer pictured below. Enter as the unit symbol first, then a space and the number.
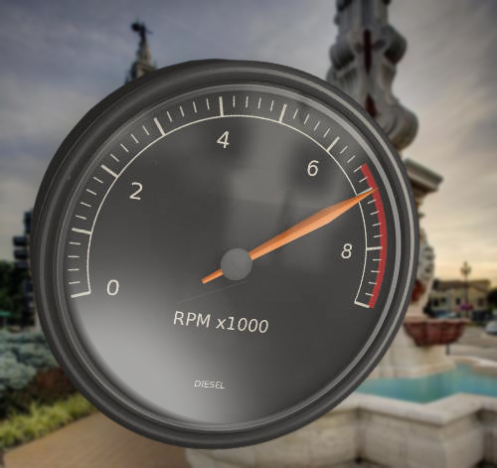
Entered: rpm 7000
